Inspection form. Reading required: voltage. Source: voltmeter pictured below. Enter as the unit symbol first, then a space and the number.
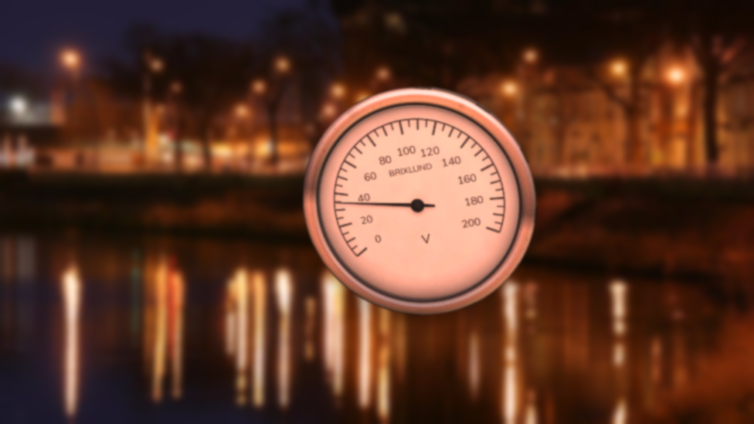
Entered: V 35
